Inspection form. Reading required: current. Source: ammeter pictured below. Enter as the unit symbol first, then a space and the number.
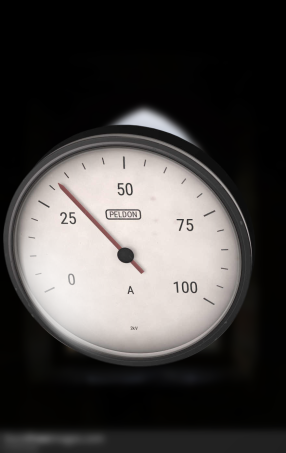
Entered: A 32.5
